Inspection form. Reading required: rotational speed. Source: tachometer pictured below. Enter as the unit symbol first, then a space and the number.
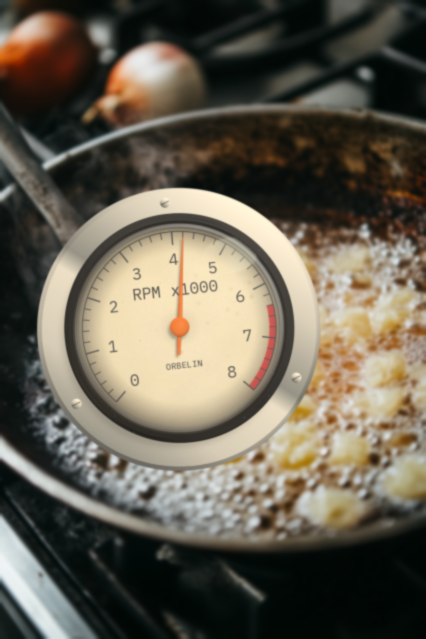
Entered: rpm 4200
